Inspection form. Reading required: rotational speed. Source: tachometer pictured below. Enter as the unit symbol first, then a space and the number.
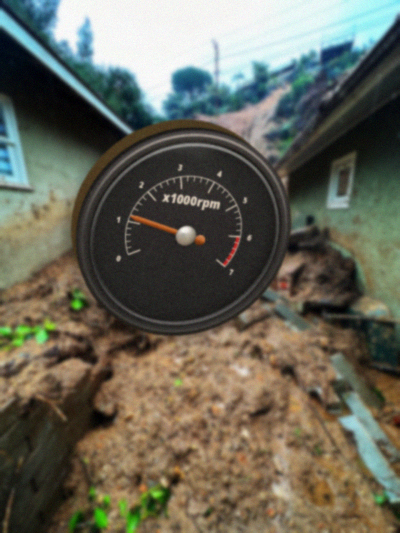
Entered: rpm 1200
